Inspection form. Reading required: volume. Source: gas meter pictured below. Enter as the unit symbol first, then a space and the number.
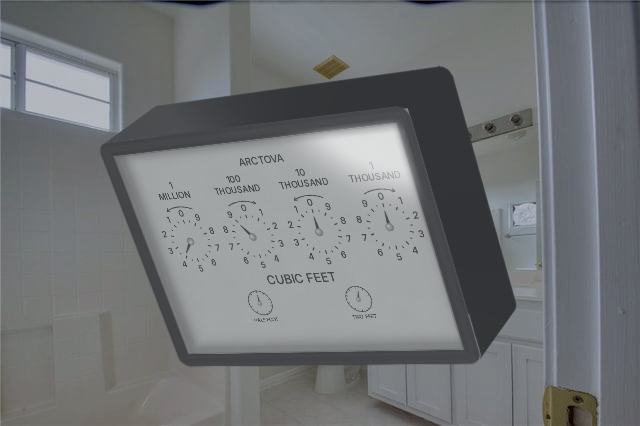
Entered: ft³ 390000
